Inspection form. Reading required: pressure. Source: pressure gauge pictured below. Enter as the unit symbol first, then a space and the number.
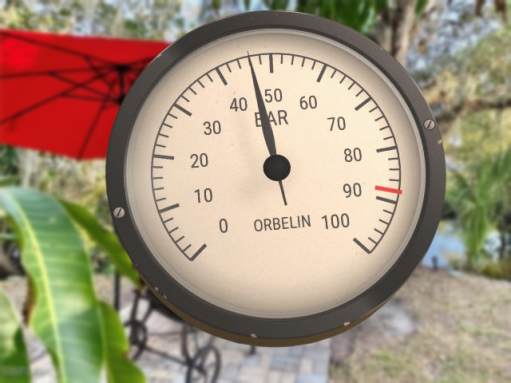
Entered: bar 46
